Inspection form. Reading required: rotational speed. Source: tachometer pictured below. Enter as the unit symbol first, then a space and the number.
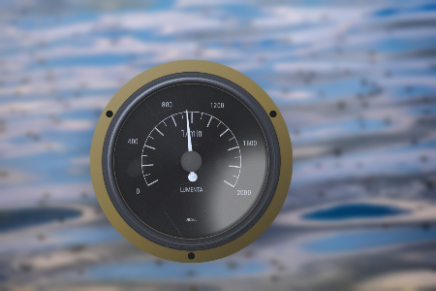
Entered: rpm 950
